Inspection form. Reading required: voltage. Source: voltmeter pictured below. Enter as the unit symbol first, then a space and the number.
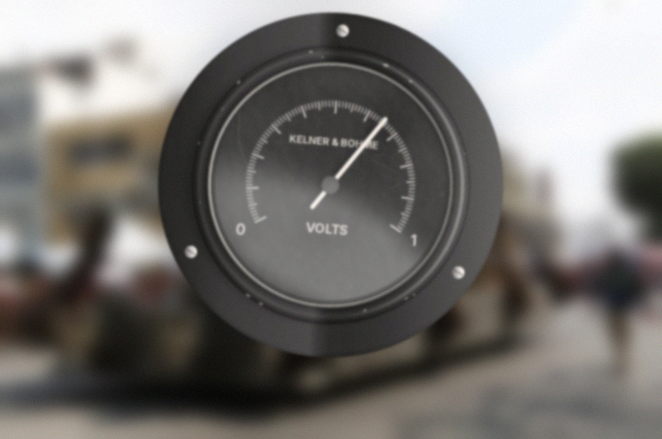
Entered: V 0.65
